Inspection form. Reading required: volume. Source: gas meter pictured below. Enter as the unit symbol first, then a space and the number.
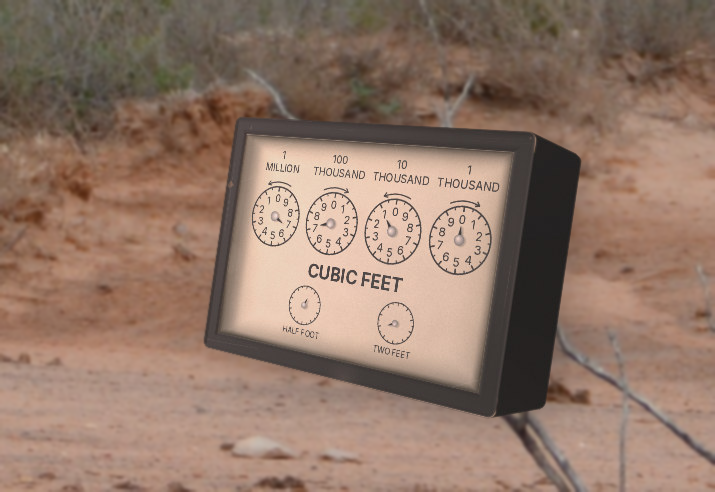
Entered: ft³ 671000
